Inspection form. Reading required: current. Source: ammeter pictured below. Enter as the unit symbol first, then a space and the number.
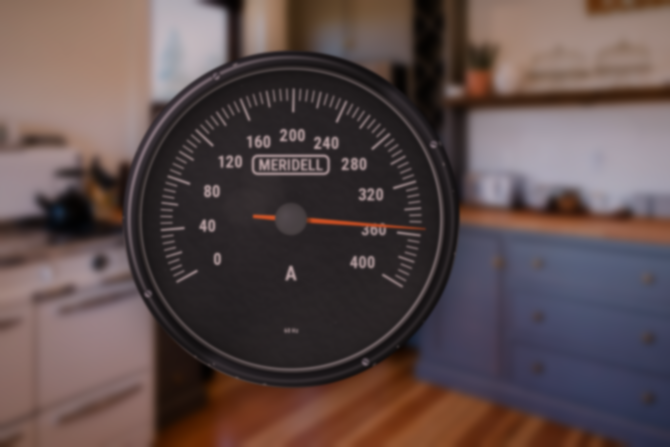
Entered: A 355
